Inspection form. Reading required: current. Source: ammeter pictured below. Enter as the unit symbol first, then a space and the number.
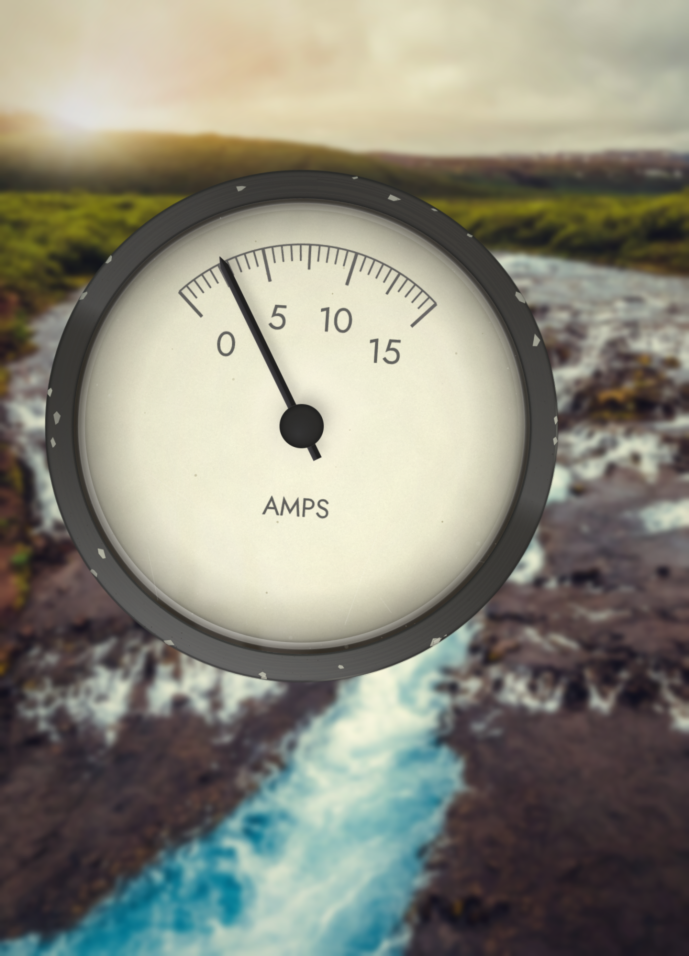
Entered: A 2.75
